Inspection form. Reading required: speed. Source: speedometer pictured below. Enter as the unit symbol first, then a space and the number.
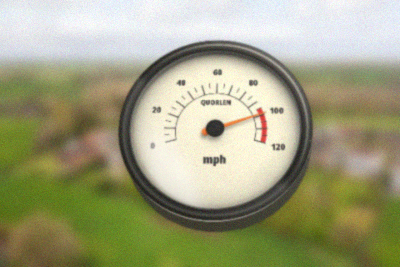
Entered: mph 100
